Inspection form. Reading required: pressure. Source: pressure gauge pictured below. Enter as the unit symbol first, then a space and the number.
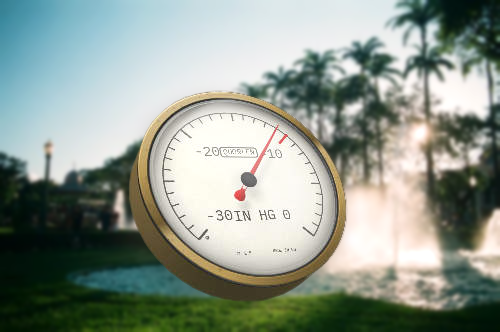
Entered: inHg -11
